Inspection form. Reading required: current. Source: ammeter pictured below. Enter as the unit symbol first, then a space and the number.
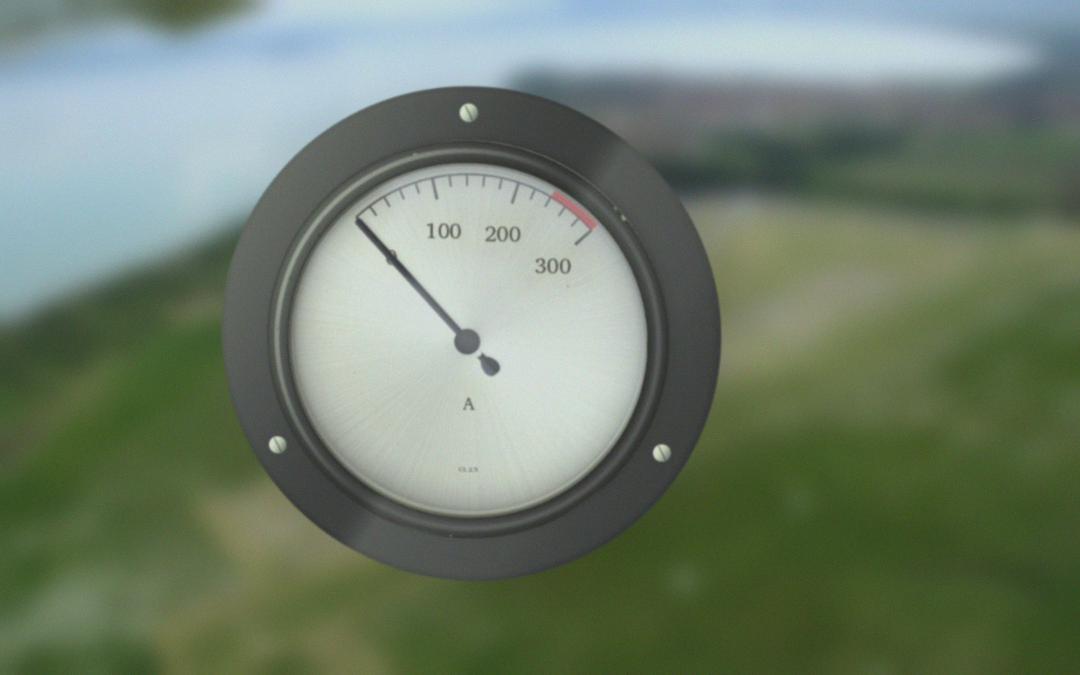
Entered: A 0
